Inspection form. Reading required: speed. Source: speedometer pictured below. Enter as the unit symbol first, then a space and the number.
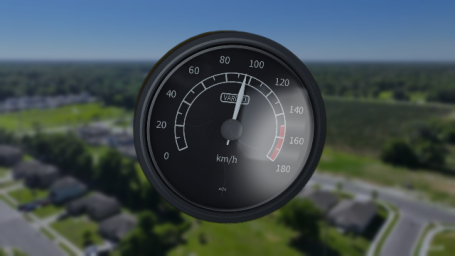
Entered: km/h 95
